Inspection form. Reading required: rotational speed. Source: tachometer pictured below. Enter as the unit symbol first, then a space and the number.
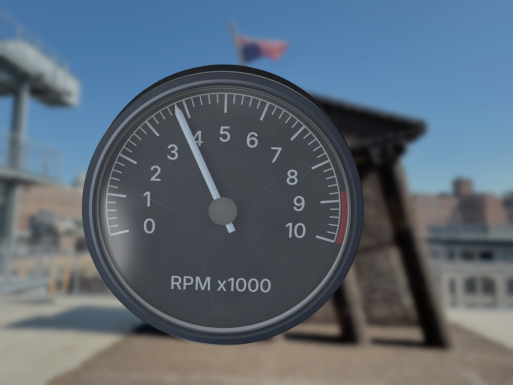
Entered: rpm 3800
